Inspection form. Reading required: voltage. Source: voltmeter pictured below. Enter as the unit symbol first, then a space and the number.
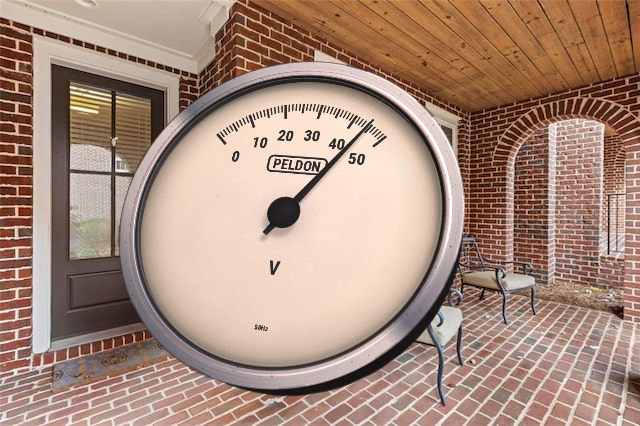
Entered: V 45
